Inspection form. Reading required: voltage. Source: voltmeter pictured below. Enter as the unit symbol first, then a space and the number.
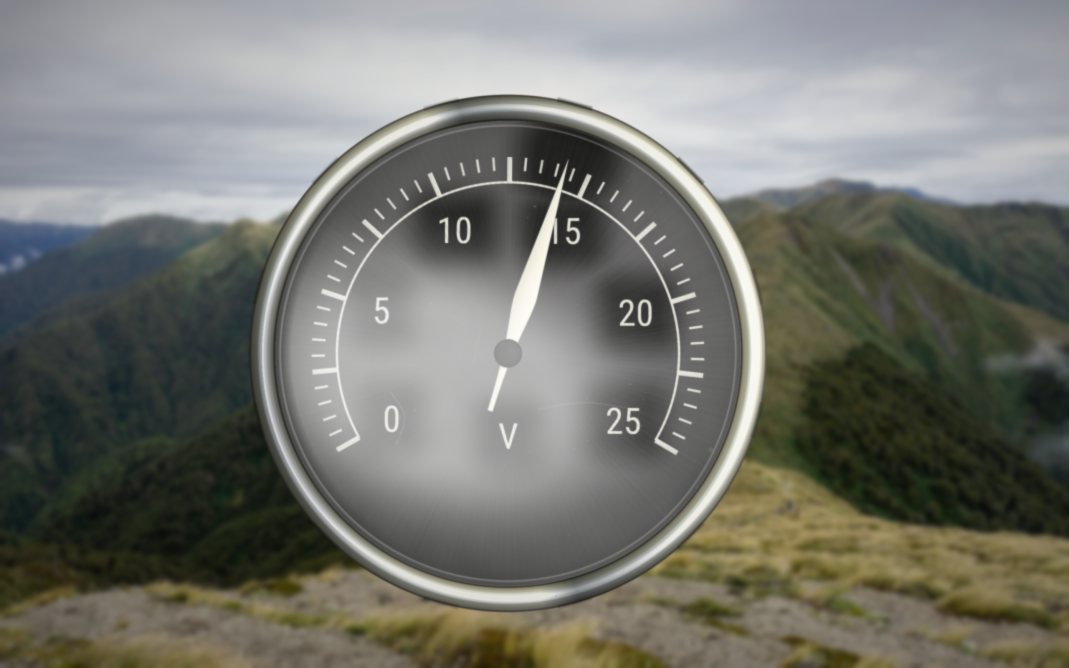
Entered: V 14.25
